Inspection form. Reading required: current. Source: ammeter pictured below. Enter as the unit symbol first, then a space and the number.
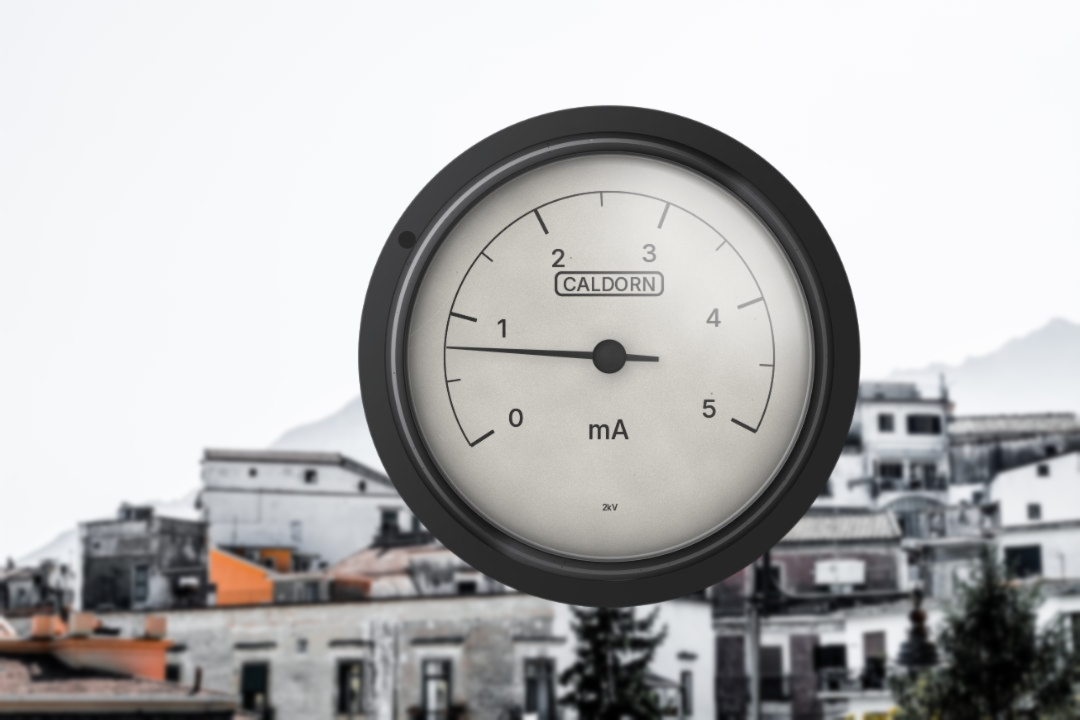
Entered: mA 0.75
